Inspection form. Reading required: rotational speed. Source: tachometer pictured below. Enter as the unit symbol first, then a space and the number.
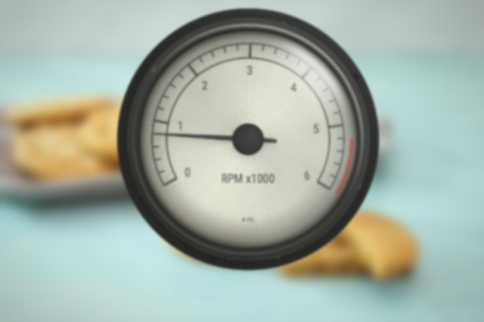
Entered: rpm 800
